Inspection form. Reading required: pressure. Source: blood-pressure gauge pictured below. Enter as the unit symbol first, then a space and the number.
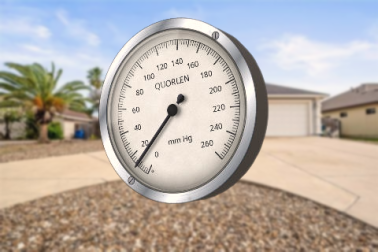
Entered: mmHg 10
